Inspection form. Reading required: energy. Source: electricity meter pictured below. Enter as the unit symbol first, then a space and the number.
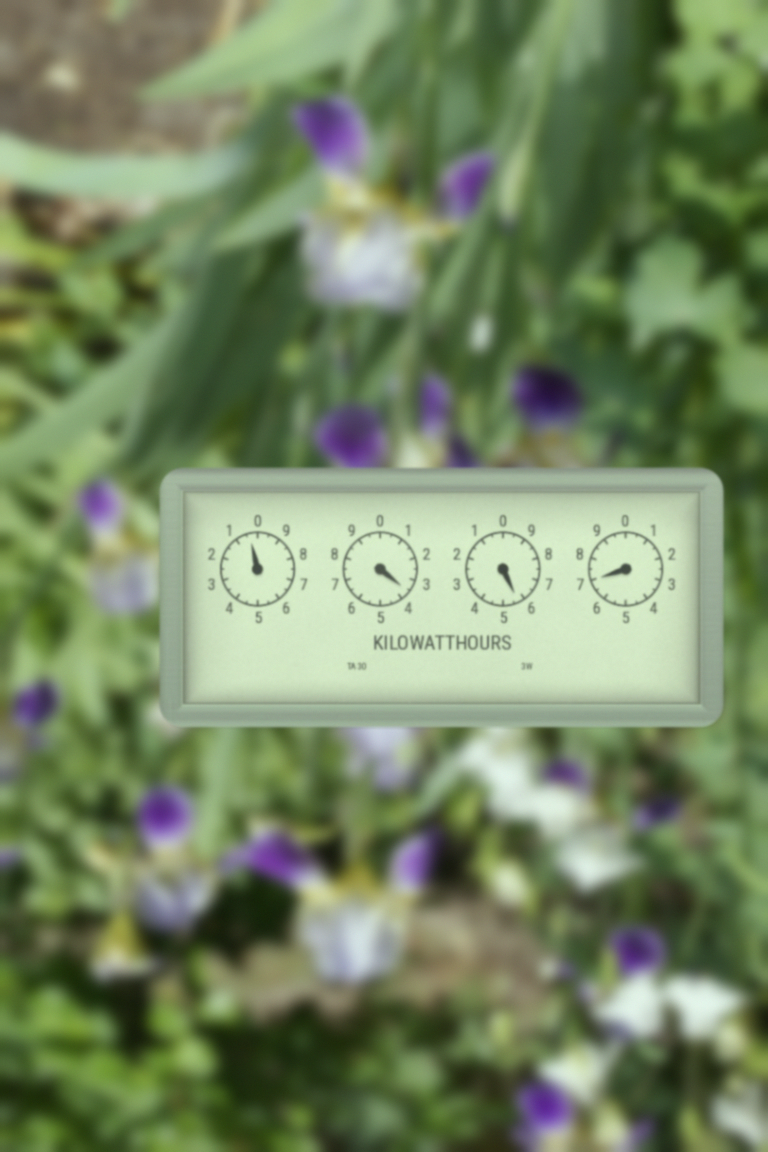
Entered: kWh 357
